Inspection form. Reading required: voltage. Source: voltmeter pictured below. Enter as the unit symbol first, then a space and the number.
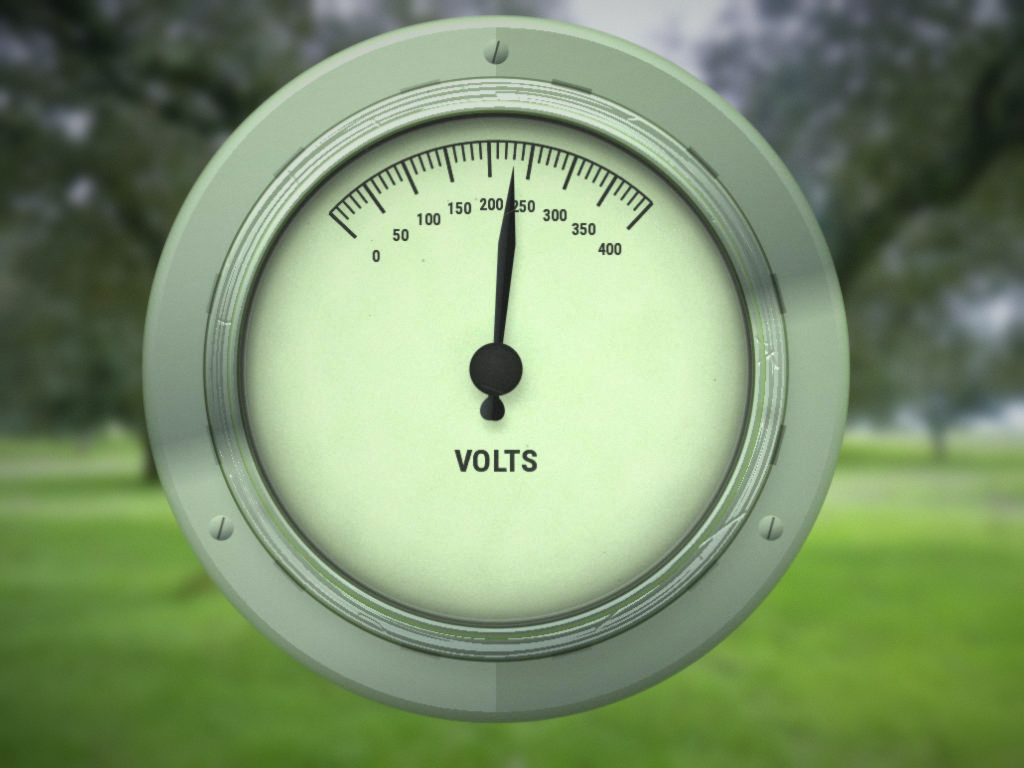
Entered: V 230
